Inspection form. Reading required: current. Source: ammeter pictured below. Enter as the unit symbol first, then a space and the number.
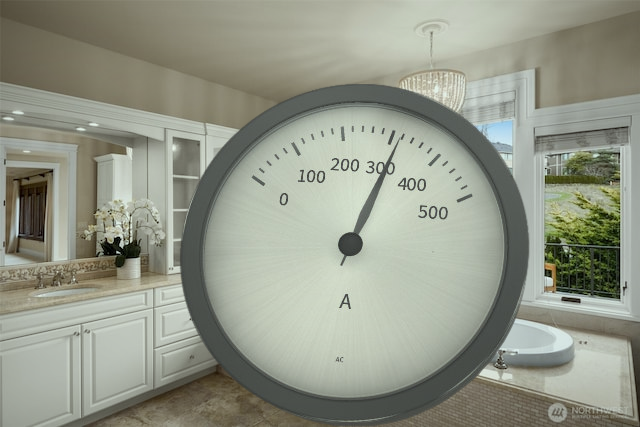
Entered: A 320
